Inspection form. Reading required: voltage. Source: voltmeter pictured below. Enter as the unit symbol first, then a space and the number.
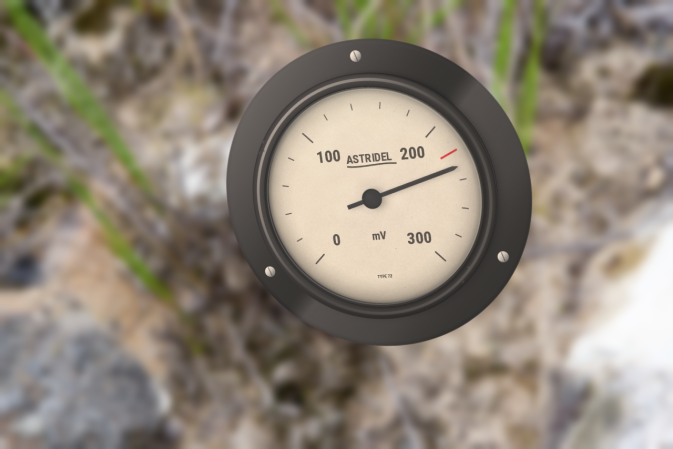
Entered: mV 230
